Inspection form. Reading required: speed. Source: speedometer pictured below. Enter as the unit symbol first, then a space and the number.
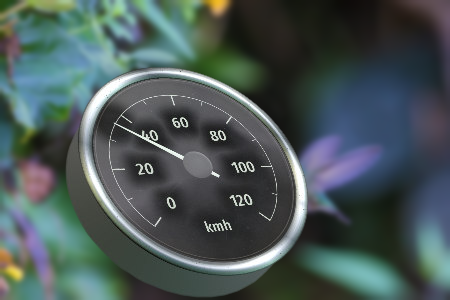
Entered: km/h 35
